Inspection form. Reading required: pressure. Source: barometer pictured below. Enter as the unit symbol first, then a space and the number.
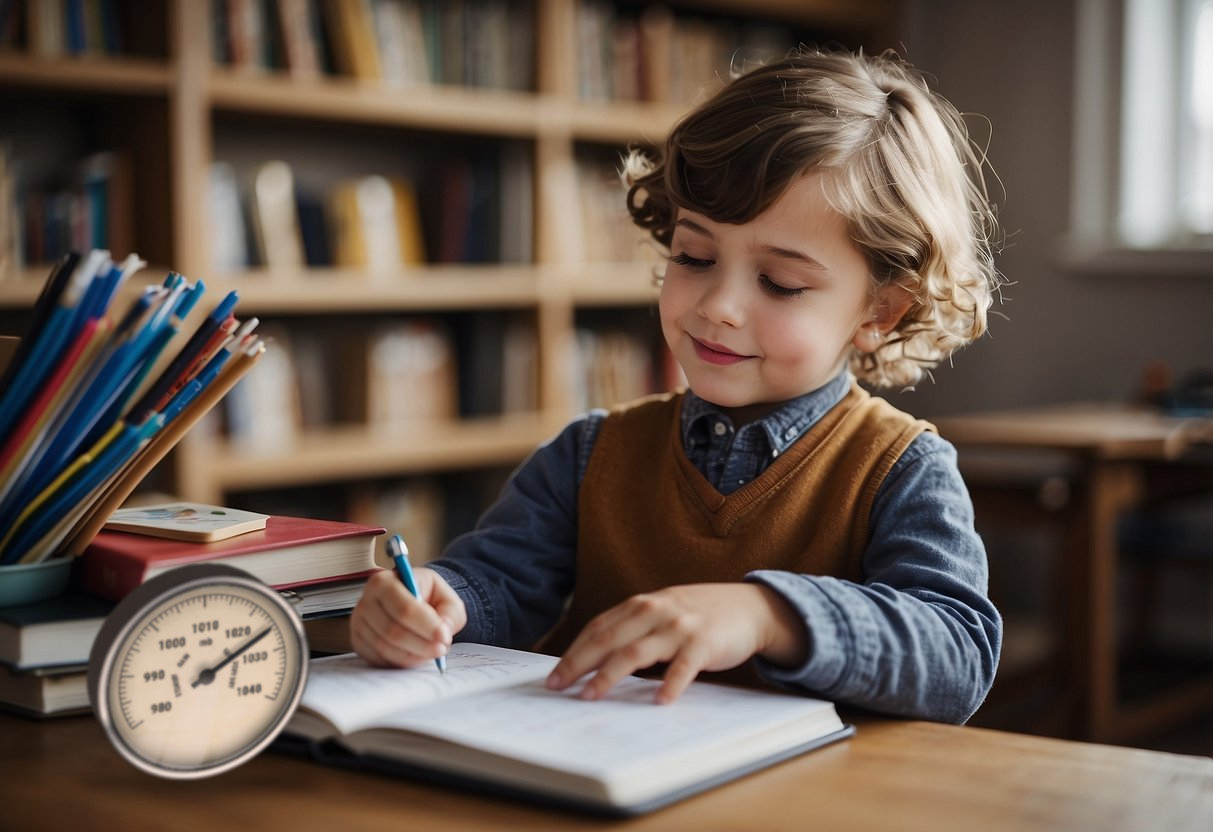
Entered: mbar 1025
